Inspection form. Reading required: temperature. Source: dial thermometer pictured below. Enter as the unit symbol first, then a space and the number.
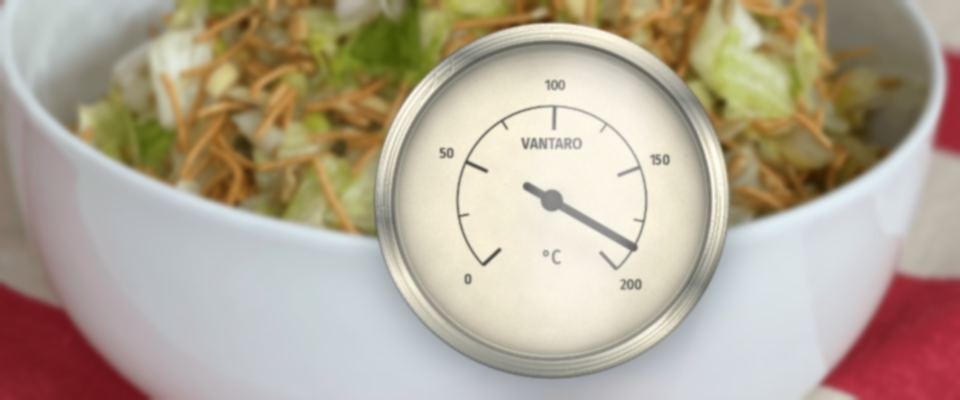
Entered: °C 187.5
